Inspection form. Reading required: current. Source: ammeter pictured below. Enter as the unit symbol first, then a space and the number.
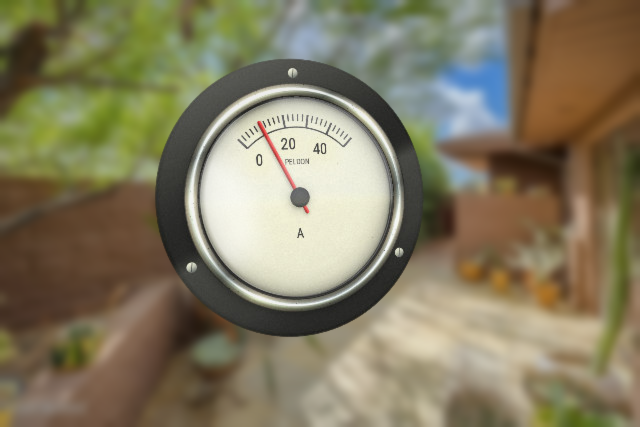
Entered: A 10
